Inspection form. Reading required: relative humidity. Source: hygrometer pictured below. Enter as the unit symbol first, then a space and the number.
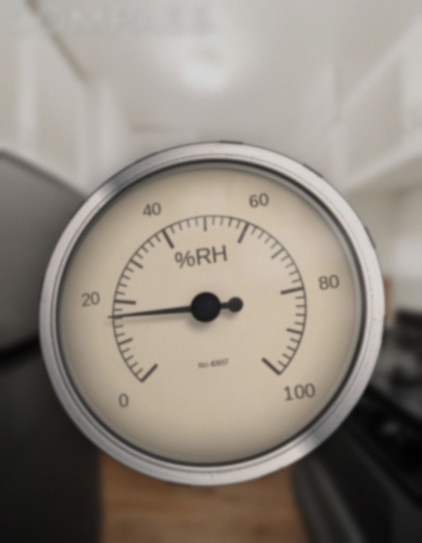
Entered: % 16
